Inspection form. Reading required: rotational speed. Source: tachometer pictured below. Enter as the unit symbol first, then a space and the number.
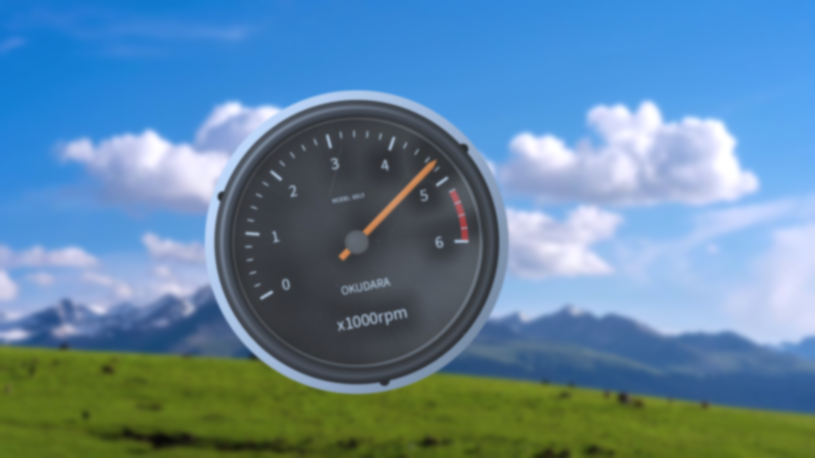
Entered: rpm 4700
